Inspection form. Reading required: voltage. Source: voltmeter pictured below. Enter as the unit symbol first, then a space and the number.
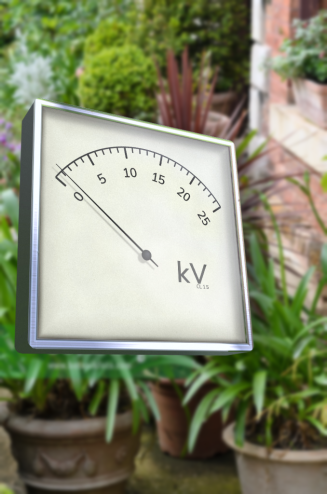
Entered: kV 1
